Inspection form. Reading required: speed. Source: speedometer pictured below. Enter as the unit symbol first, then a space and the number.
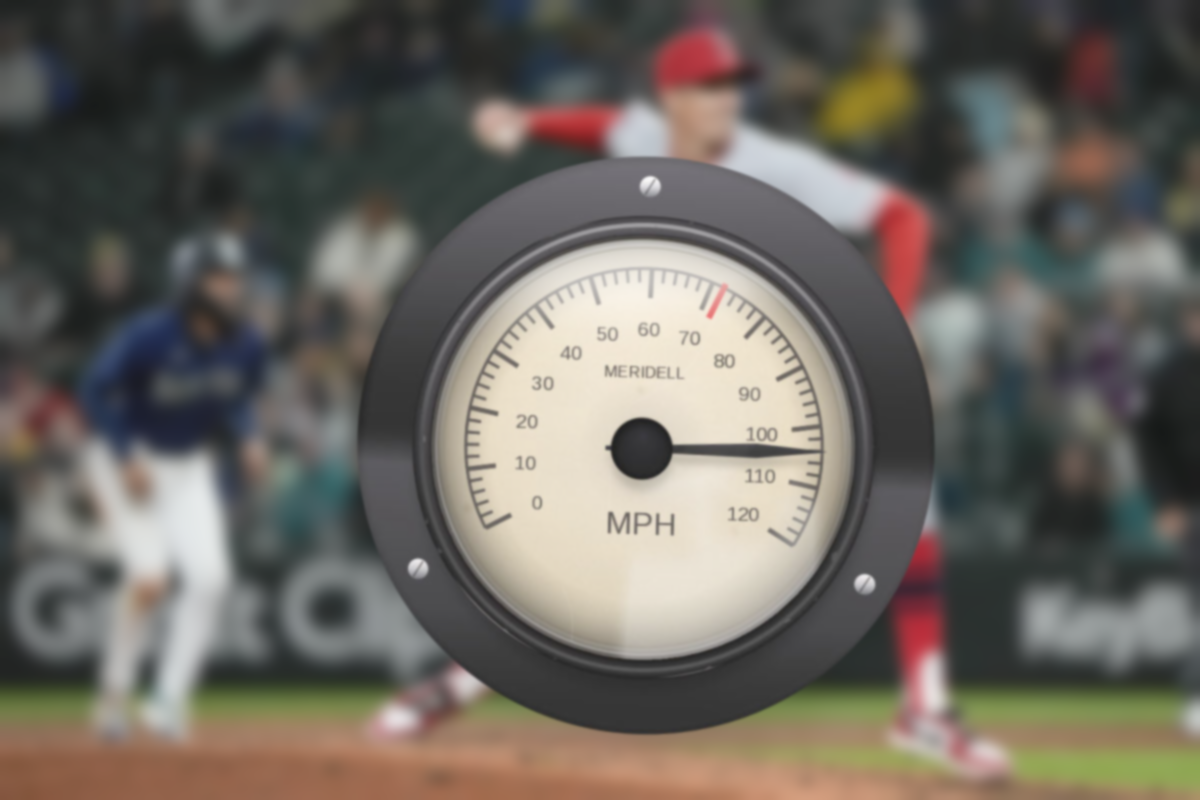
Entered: mph 104
